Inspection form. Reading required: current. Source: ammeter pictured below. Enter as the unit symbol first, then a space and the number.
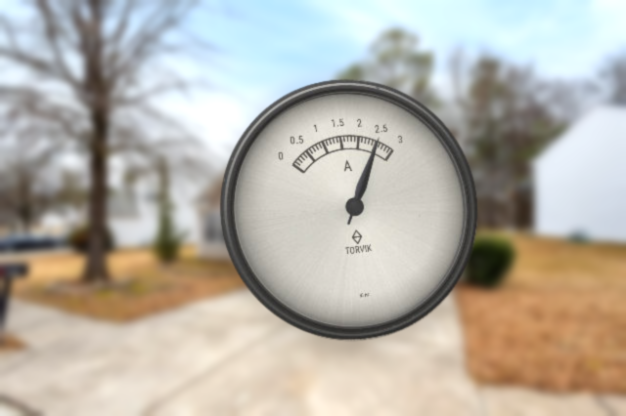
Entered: A 2.5
